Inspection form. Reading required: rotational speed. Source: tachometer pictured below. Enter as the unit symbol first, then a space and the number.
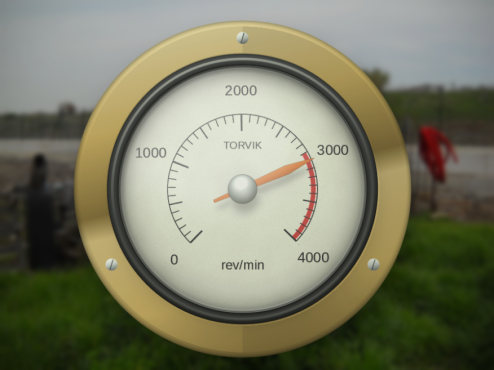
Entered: rpm 3000
